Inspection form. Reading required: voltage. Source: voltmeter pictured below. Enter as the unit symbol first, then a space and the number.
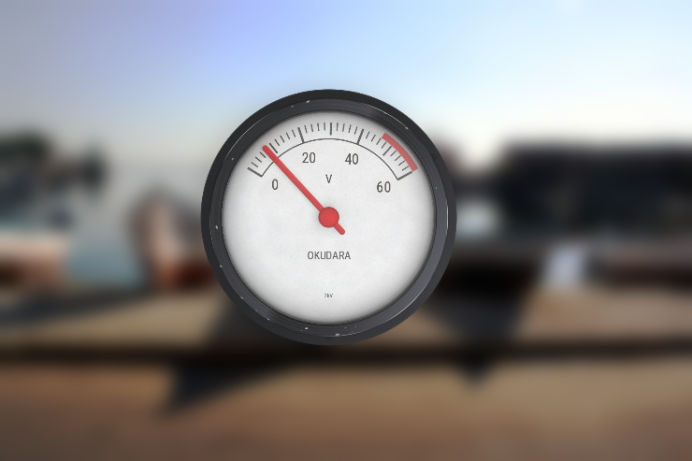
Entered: V 8
